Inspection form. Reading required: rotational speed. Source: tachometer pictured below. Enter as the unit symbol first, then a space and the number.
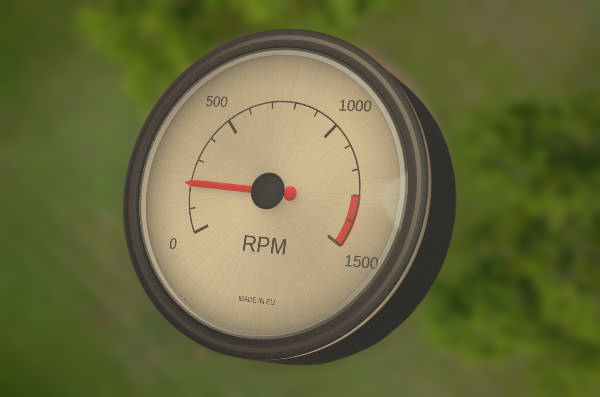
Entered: rpm 200
